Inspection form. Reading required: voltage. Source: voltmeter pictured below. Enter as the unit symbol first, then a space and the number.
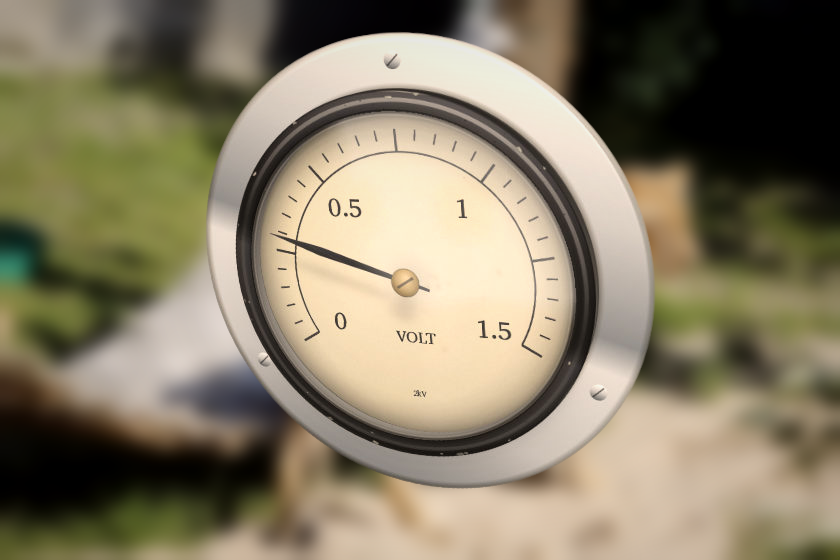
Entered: V 0.3
